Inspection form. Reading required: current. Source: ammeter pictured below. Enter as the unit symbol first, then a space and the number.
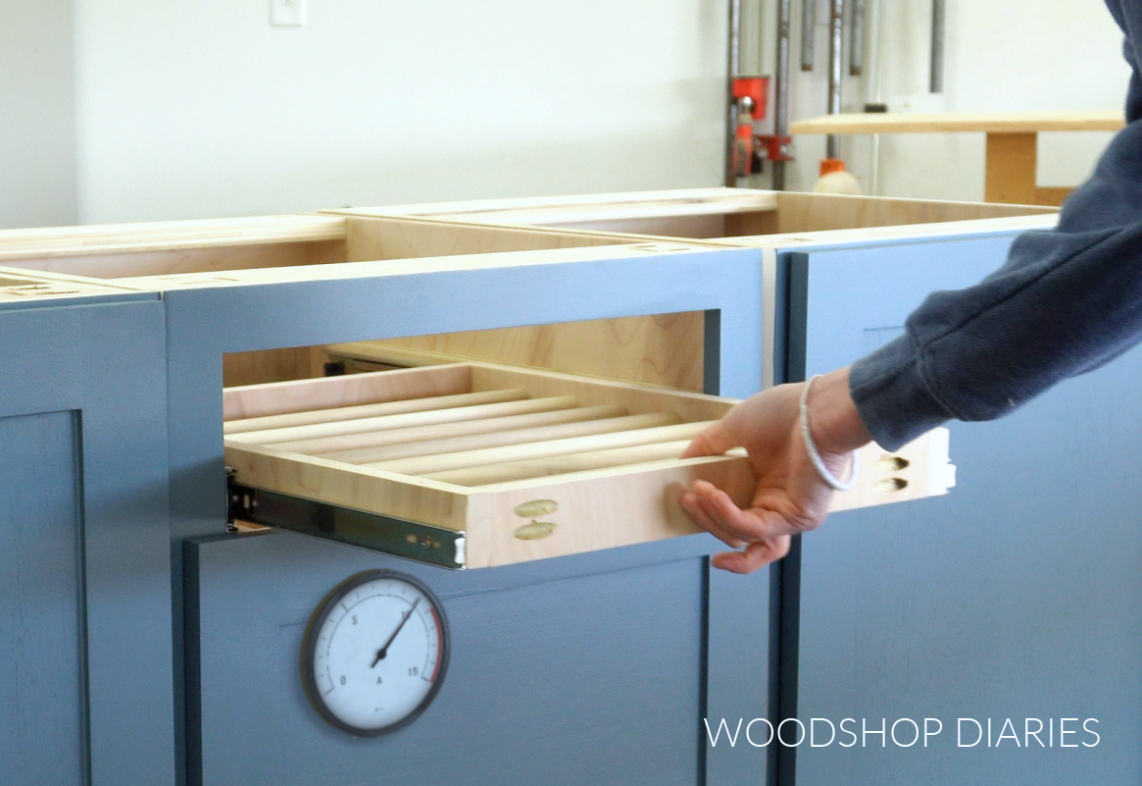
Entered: A 10
